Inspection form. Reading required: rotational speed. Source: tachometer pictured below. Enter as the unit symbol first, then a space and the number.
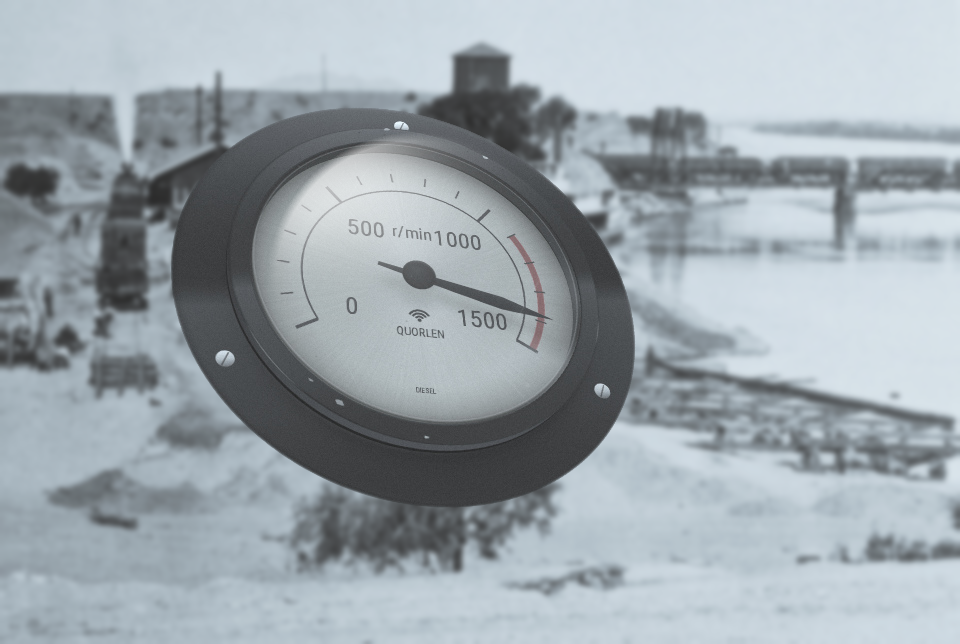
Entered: rpm 1400
